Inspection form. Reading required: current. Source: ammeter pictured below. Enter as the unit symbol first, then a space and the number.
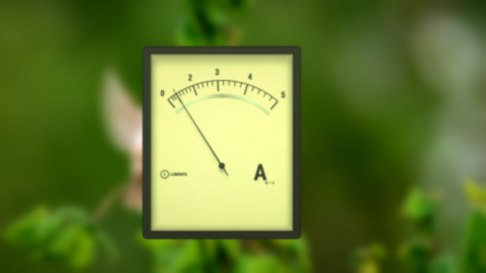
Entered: A 1
